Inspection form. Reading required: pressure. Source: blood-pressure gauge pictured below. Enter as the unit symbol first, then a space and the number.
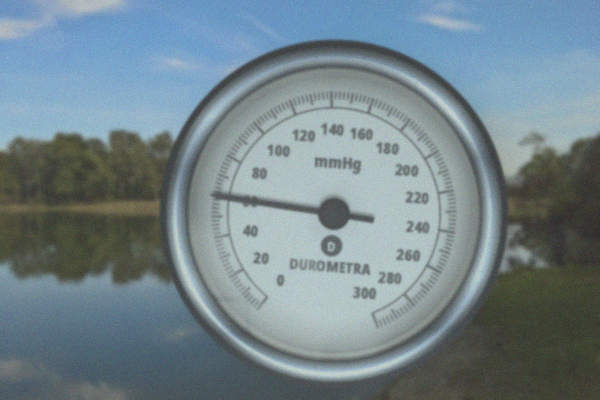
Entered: mmHg 60
